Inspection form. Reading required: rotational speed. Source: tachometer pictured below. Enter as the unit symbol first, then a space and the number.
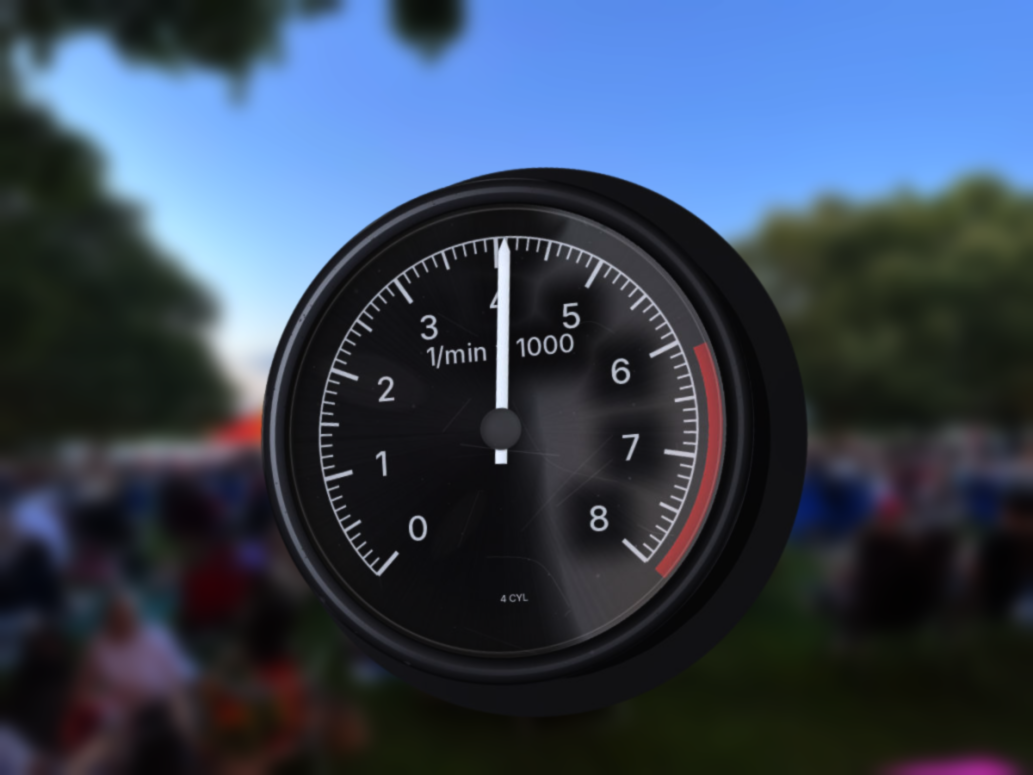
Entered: rpm 4100
